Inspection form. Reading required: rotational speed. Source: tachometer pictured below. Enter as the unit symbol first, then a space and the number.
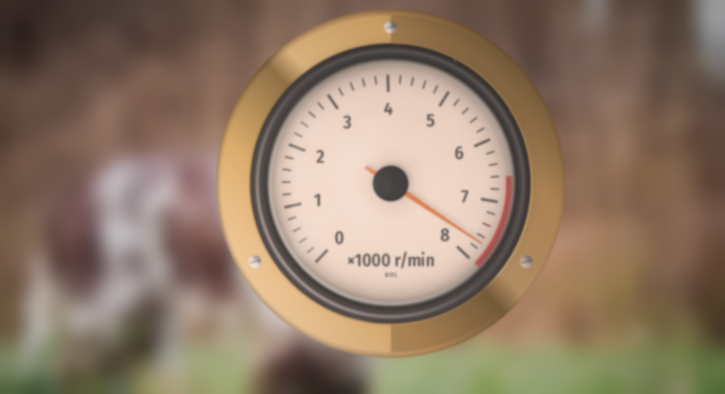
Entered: rpm 7700
